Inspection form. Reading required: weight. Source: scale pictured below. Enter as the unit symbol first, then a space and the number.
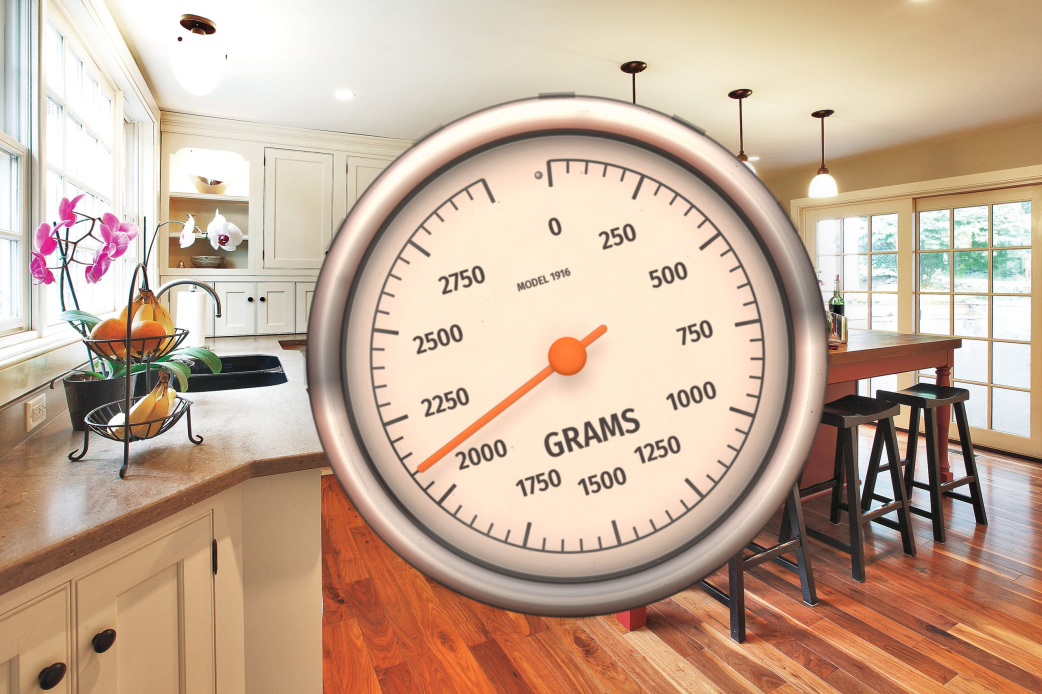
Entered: g 2100
